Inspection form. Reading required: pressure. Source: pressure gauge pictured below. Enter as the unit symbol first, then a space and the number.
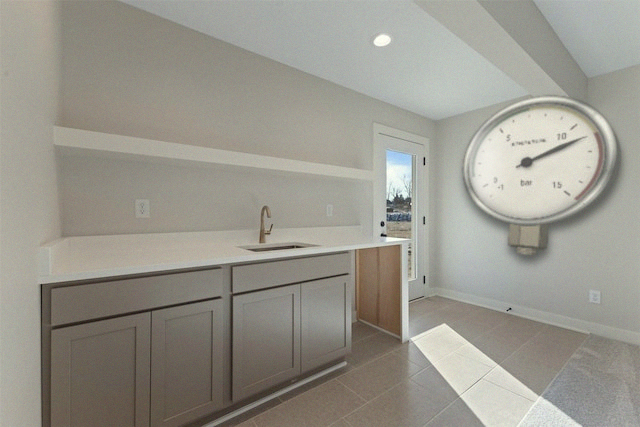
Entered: bar 11
